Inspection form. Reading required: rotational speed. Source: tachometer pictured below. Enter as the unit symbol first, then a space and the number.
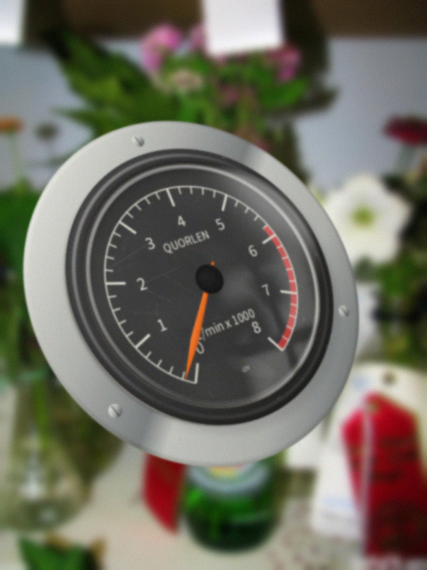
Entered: rpm 200
